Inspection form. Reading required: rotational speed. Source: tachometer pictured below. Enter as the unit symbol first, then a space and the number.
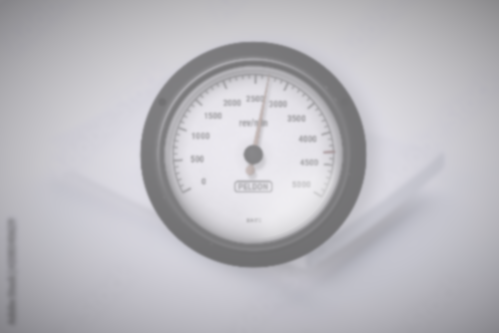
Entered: rpm 2700
